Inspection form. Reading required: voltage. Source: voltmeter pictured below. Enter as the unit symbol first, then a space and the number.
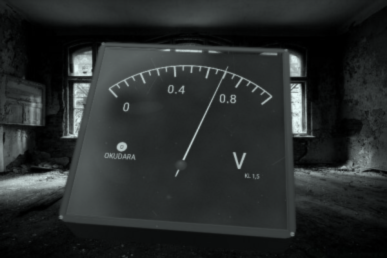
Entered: V 0.7
